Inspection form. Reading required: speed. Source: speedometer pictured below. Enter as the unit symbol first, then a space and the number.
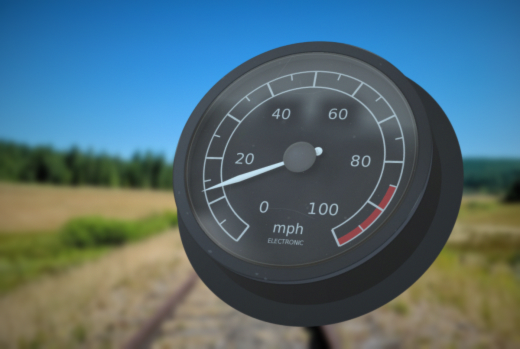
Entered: mph 12.5
